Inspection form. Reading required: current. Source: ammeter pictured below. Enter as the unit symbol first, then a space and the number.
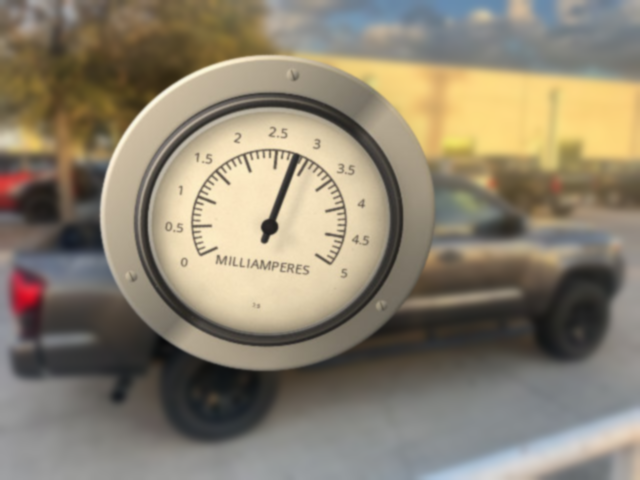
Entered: mA 2.8
